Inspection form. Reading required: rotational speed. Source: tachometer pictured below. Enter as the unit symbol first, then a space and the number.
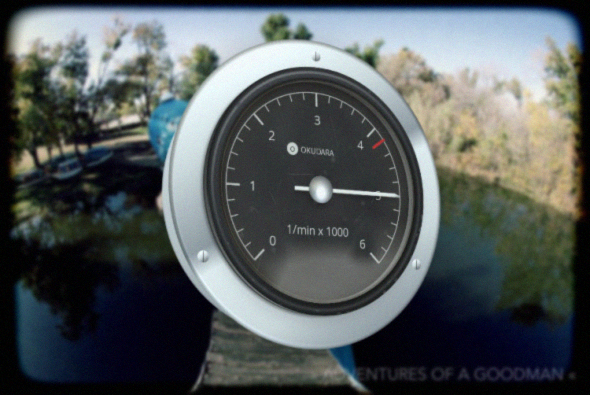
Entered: rpm 5000
